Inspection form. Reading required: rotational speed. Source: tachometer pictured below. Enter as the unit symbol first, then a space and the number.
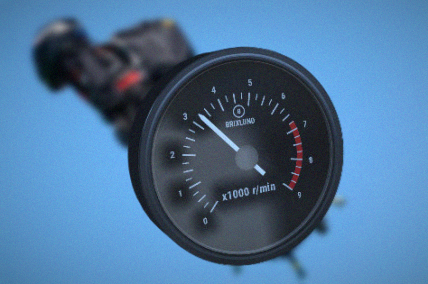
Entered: rpm 3250
